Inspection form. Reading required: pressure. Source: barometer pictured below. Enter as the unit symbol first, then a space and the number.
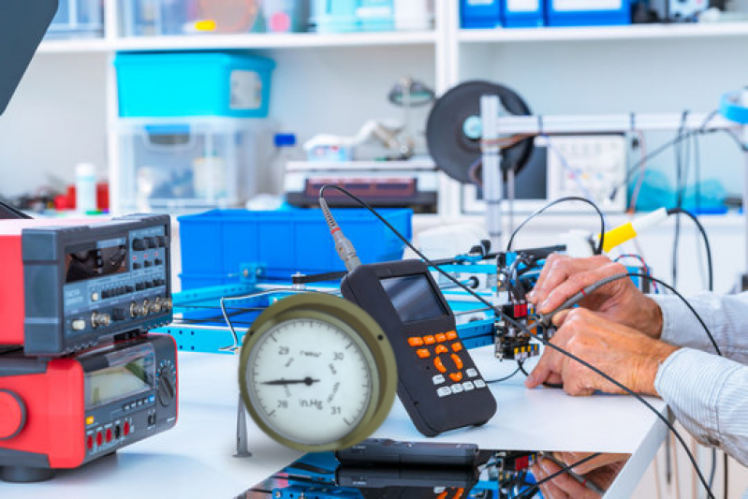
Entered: inHg 28.4
